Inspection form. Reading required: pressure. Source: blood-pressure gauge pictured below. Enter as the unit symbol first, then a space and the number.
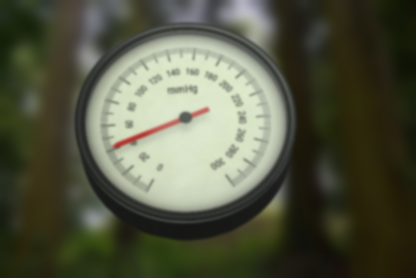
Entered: mmHg 40
